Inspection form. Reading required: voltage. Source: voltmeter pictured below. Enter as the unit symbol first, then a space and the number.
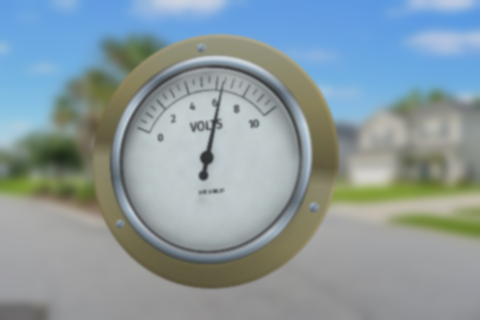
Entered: V 6.5
